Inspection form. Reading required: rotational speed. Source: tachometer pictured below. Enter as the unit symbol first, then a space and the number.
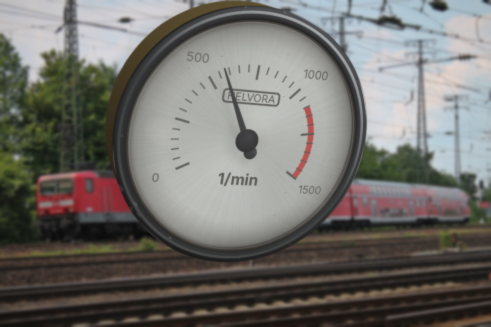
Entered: rpm 575
